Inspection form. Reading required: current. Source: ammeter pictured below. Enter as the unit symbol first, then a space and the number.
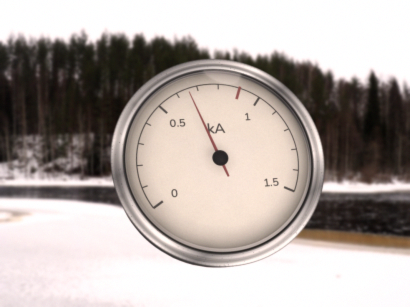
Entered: kA 0.65
